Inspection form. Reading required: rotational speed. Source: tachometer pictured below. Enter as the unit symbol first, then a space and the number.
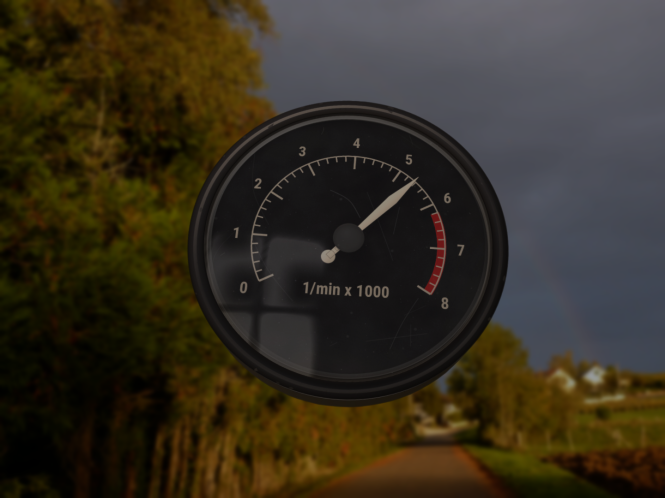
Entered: rpm 5400
